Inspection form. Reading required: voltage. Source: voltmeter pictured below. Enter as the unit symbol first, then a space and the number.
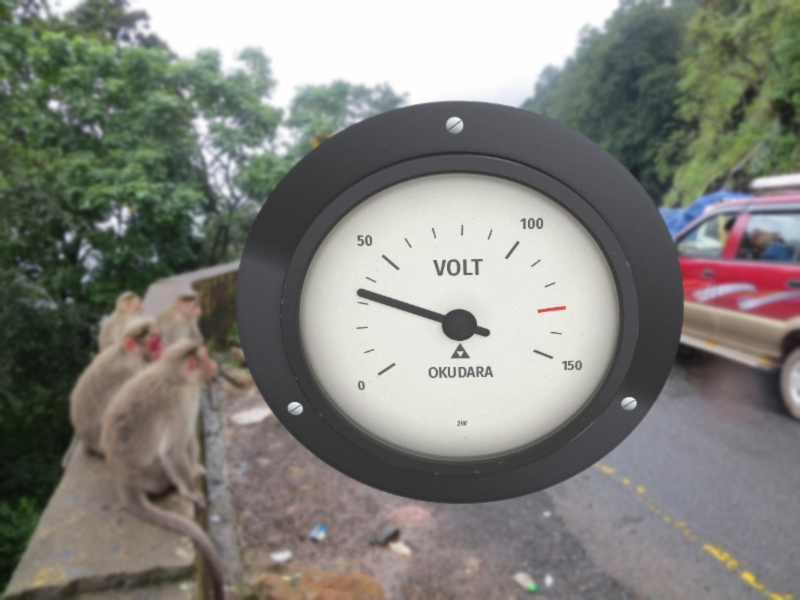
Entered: V 35
